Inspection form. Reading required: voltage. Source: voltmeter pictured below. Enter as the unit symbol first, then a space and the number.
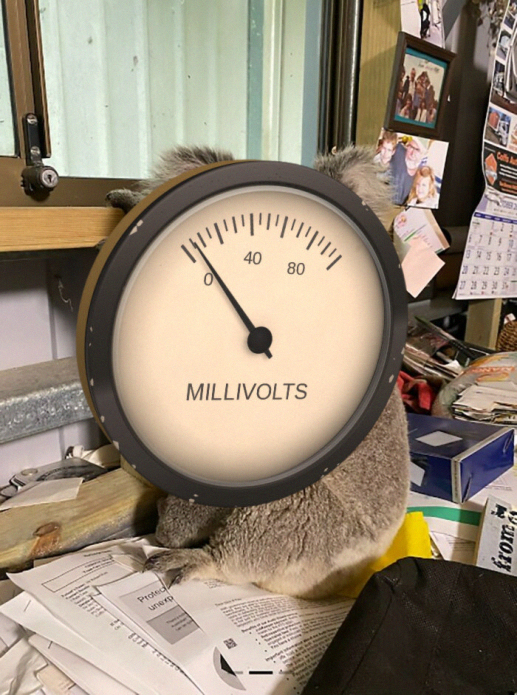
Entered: mV 5
